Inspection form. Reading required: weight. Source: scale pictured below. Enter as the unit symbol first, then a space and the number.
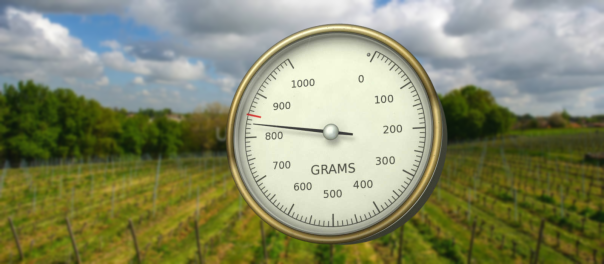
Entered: g 830
